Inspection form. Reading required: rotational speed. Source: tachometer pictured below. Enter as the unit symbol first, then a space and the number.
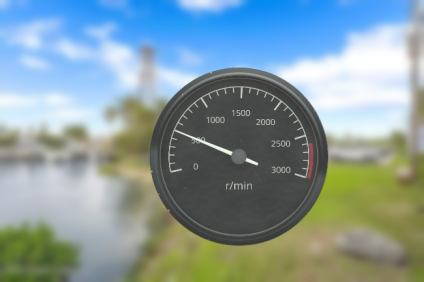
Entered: rpm 500
